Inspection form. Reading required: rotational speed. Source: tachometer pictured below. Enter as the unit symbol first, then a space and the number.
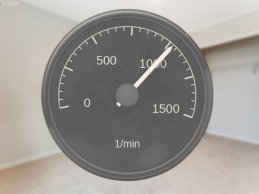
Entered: rpm 1025
